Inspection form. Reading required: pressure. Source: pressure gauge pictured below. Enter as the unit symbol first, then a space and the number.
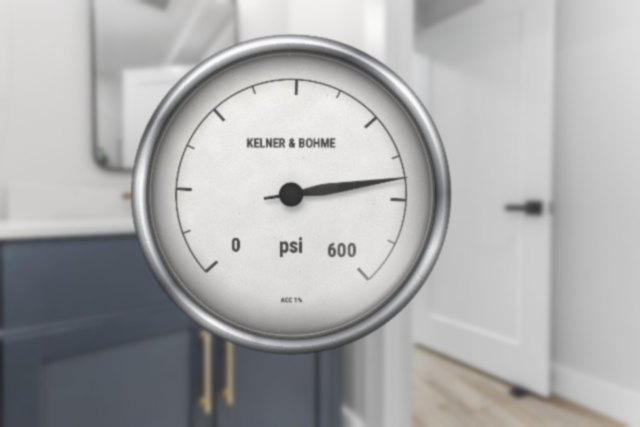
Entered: psi 475
